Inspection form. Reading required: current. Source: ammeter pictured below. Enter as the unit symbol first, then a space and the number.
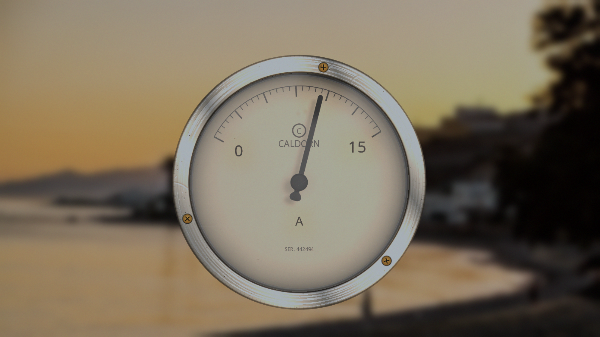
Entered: A 9.5
